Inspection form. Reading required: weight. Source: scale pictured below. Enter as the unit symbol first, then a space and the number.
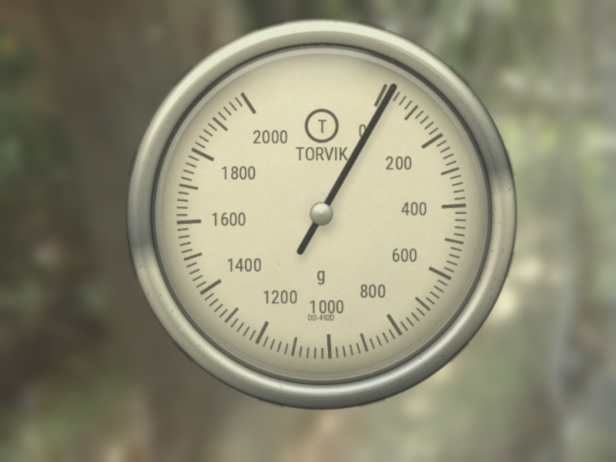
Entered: g 20
